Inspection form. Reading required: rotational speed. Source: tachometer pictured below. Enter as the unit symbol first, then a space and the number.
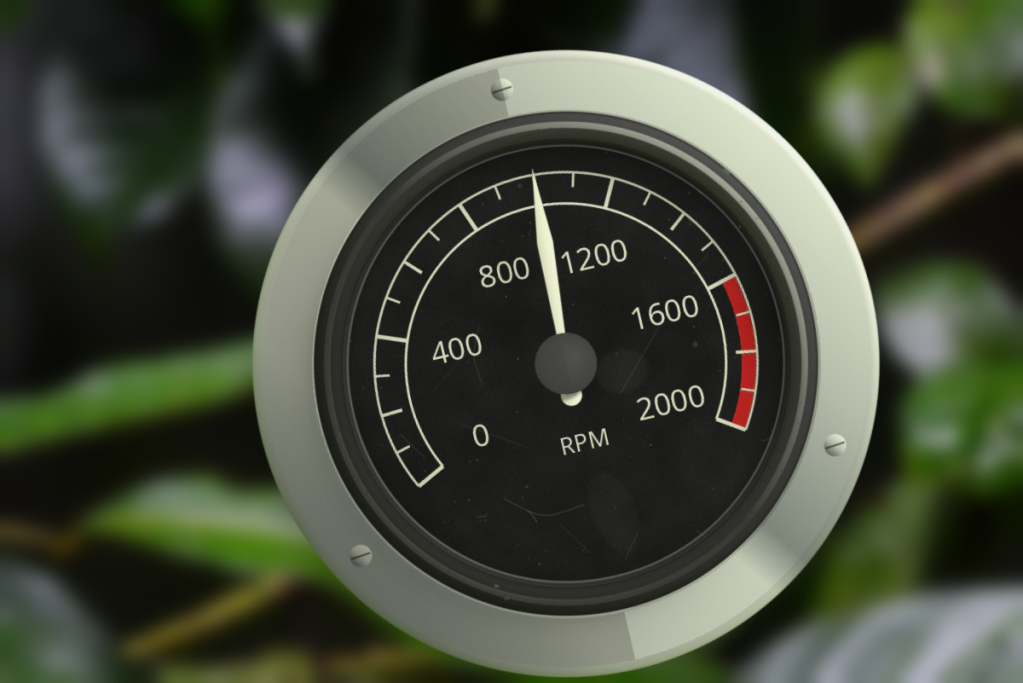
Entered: rpm 1000
